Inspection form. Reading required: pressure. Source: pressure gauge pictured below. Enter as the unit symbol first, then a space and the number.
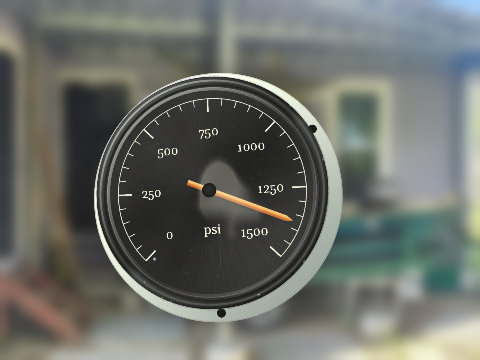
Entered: psi 1375
